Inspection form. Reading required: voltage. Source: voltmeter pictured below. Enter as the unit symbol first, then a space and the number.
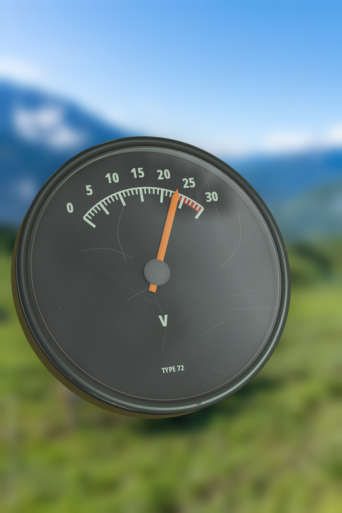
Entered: V 23
